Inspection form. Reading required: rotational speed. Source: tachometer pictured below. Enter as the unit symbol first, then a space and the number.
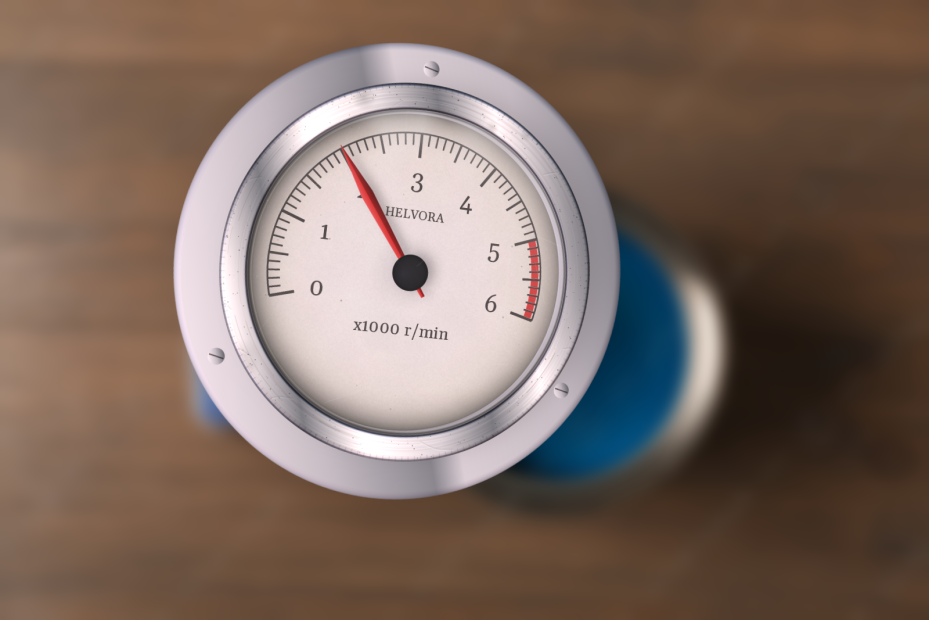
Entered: rpm 2000
